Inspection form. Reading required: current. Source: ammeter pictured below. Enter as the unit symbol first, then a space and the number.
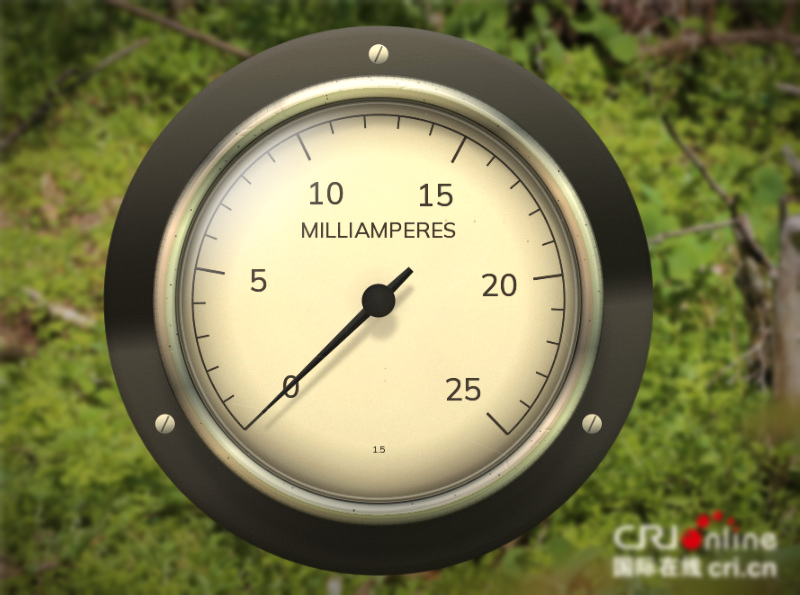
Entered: mA 0
